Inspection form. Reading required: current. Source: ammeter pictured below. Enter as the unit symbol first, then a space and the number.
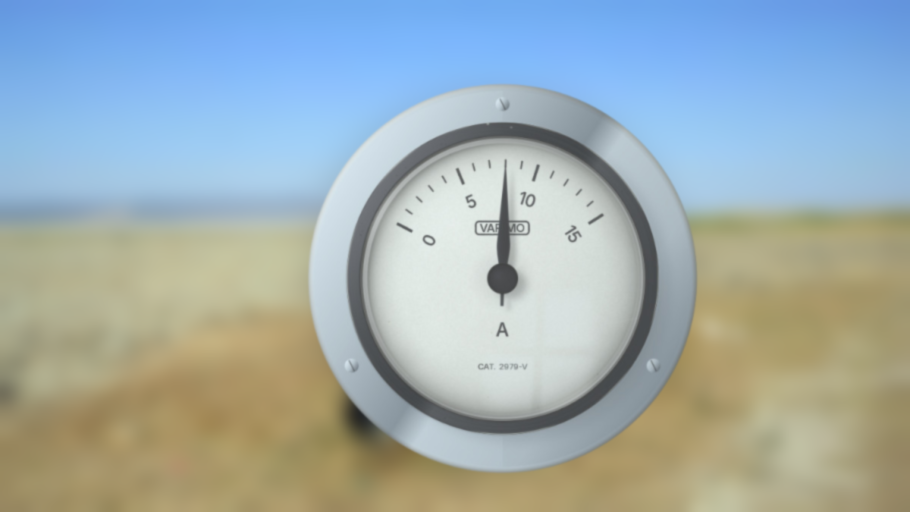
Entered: A 8
